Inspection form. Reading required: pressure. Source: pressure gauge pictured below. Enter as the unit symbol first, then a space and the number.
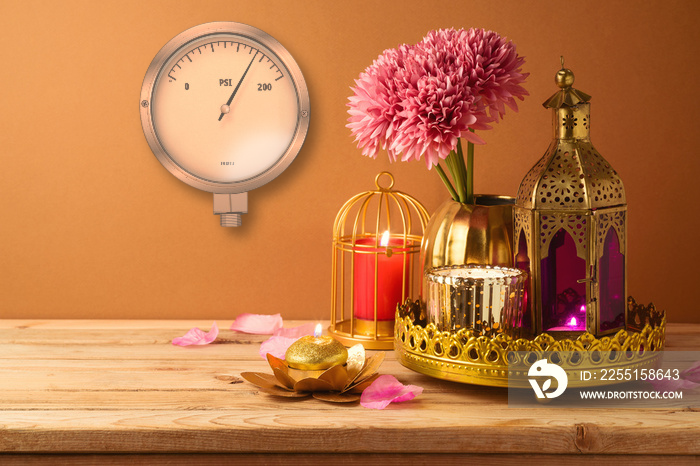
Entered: psi 150
